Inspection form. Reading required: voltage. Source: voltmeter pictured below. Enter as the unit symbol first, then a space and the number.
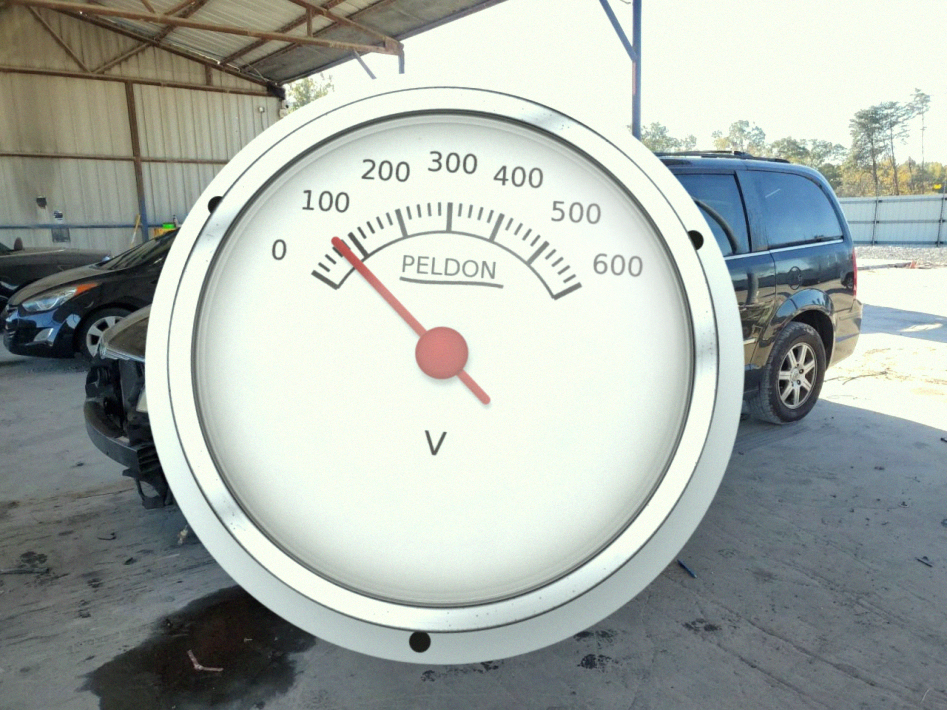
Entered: V 70
